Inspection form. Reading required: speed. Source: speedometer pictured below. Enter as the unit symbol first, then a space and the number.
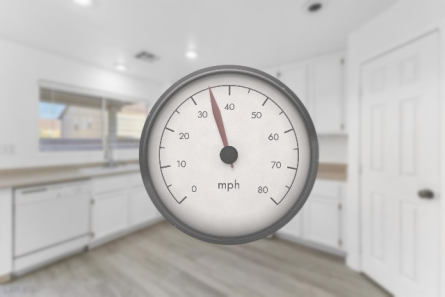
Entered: mph 35
